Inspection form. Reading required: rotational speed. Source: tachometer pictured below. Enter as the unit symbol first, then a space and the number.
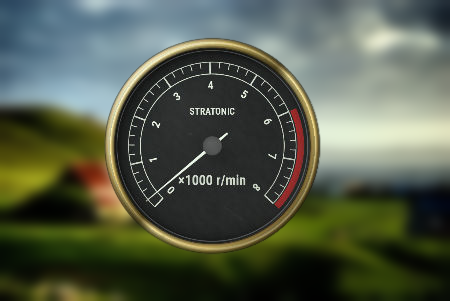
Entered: rpm 200
